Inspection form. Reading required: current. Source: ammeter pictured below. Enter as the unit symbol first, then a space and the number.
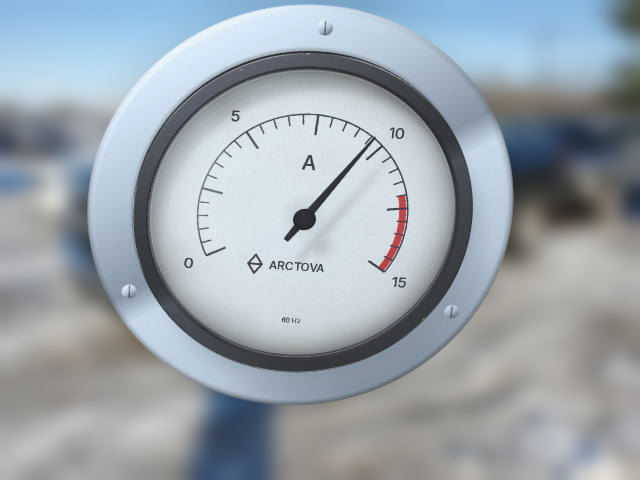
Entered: A 9.5
